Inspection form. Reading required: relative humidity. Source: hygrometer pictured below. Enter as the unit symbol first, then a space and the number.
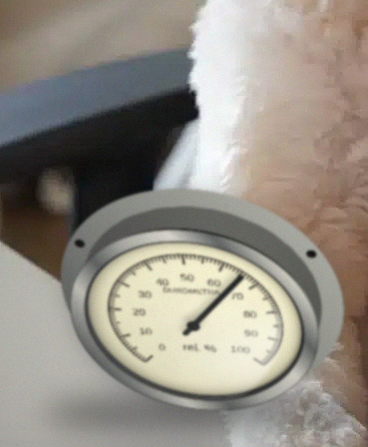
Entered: % 65
